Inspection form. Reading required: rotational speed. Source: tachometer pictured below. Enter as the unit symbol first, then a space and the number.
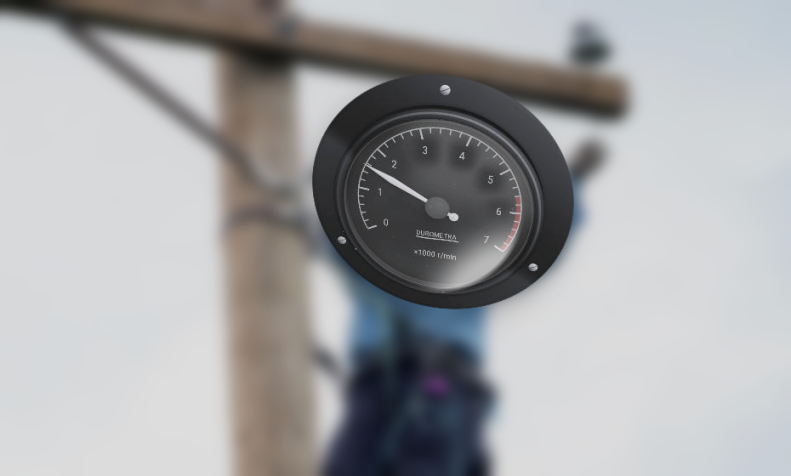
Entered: rpm 1600
